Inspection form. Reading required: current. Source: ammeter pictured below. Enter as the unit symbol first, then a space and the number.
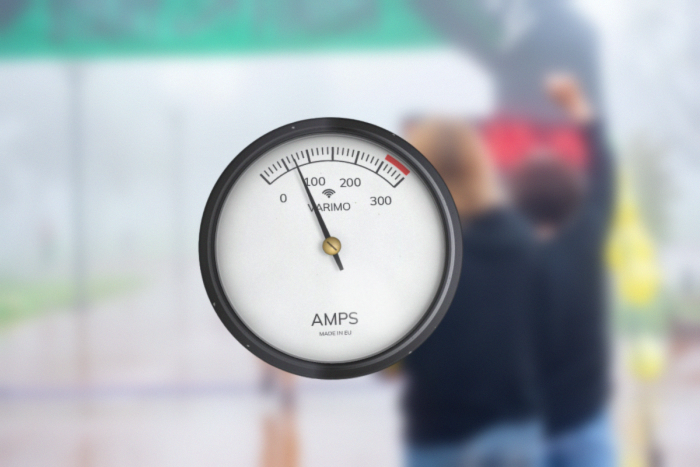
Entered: A 70
